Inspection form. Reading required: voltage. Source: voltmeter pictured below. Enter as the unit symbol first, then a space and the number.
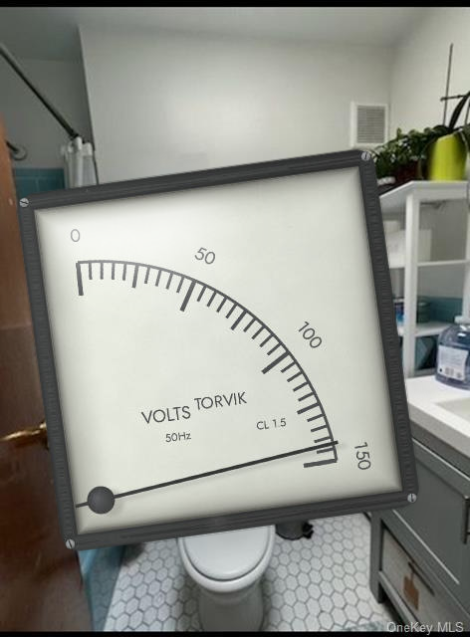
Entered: V 142.5
